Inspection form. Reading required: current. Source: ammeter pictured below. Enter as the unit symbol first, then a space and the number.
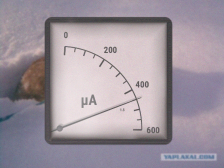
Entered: µA 450
